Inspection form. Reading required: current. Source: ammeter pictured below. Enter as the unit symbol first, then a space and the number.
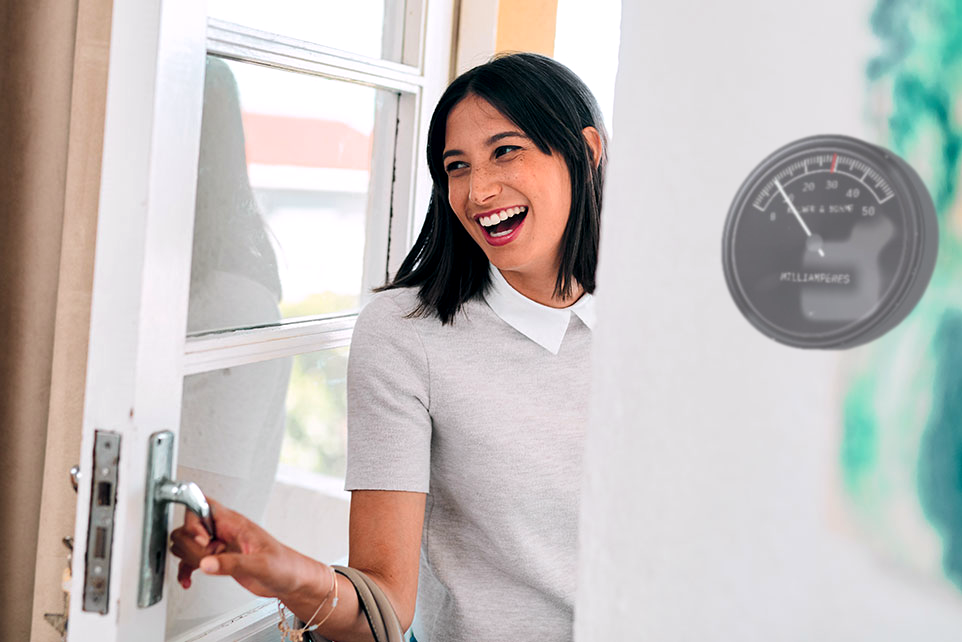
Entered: mA 10
